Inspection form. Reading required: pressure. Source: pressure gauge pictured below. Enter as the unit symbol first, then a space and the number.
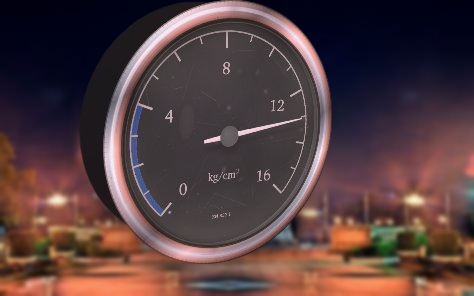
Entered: kg/cm² 13
